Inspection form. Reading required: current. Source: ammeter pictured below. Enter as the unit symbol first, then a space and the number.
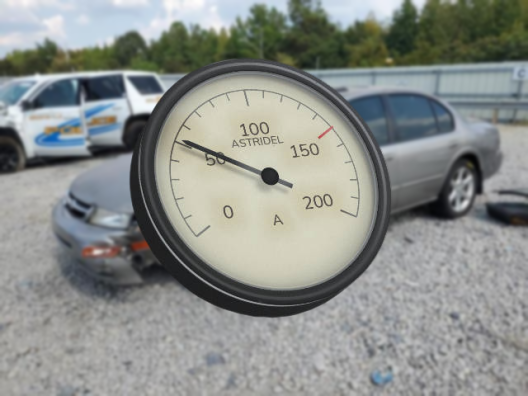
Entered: A 50
